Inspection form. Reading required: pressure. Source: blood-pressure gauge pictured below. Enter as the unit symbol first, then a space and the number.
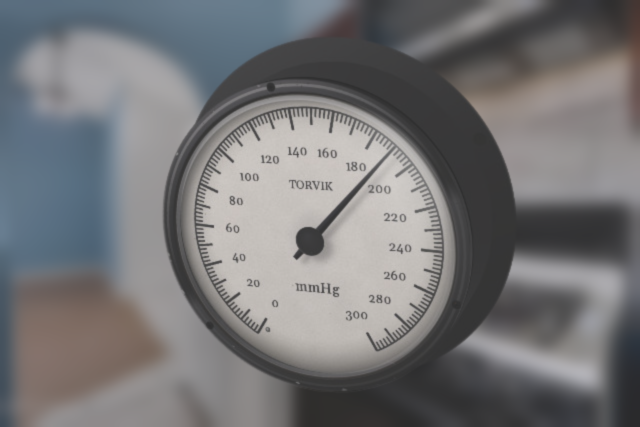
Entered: mmHg 190
